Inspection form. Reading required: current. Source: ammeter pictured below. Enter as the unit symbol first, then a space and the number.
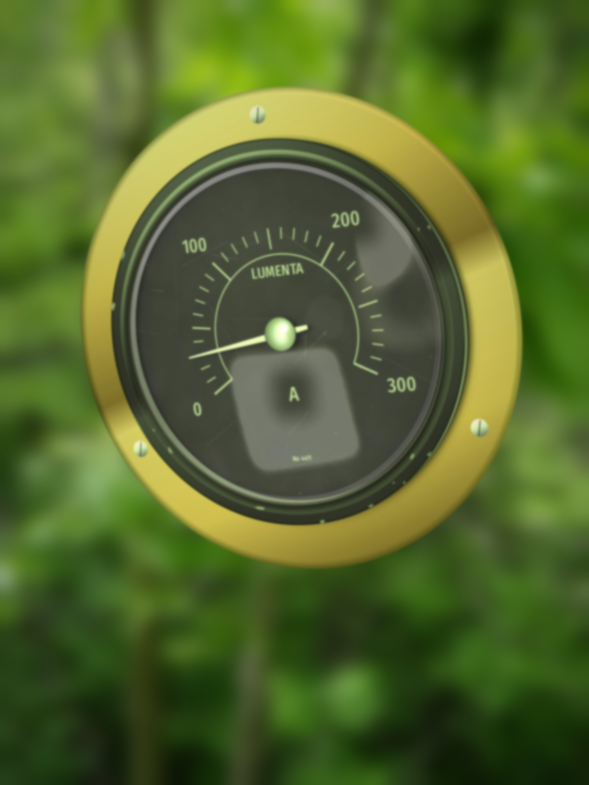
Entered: A 30
